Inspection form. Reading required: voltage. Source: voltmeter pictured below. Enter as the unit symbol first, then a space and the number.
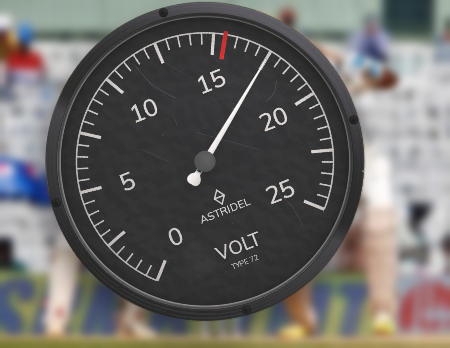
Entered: V 17.5
